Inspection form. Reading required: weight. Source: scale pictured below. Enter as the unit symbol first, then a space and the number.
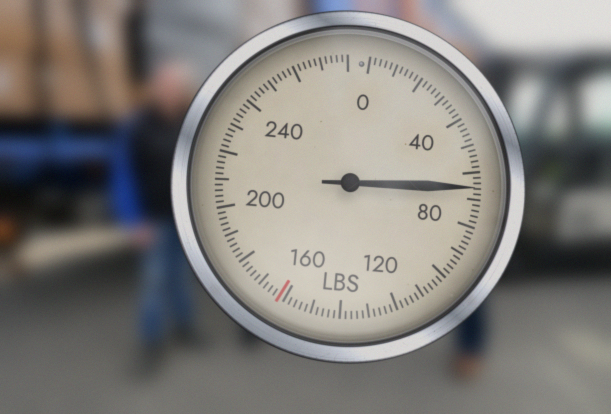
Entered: lb 66
